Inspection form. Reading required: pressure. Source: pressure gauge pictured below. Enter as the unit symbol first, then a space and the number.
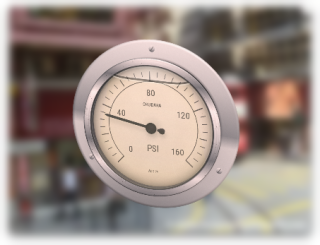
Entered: psi 35
